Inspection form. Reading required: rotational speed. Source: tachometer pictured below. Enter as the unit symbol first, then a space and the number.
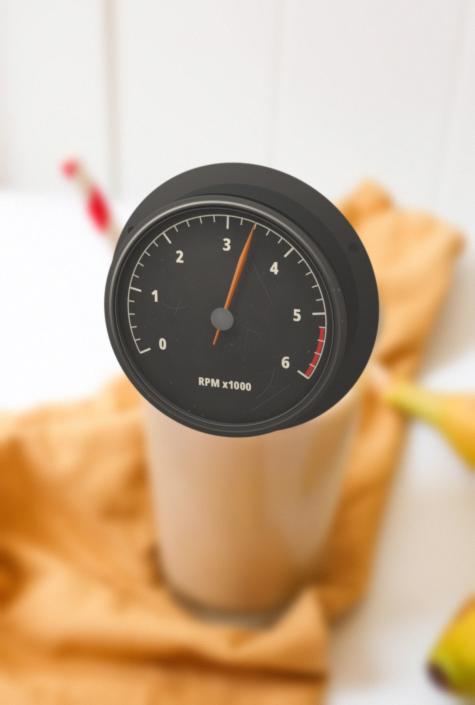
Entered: rpm 3400
